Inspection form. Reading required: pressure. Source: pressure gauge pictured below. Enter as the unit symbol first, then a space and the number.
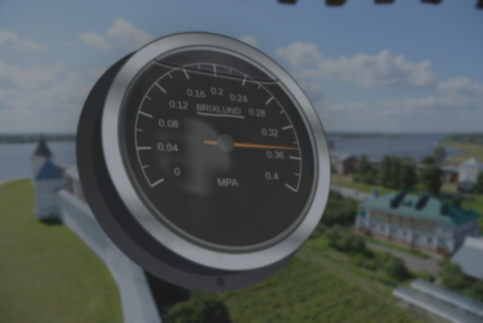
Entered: MPa 0.35
